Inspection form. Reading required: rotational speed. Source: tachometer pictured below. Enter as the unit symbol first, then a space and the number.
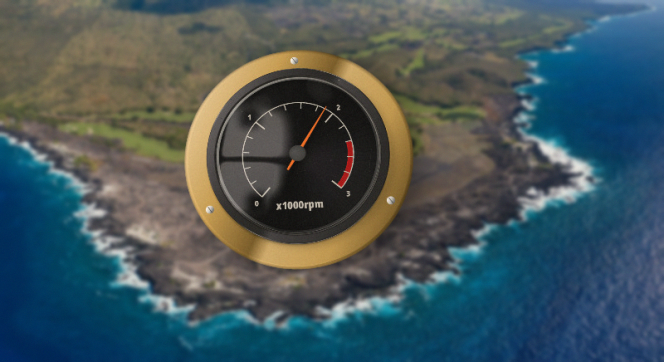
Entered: rpm 1900
